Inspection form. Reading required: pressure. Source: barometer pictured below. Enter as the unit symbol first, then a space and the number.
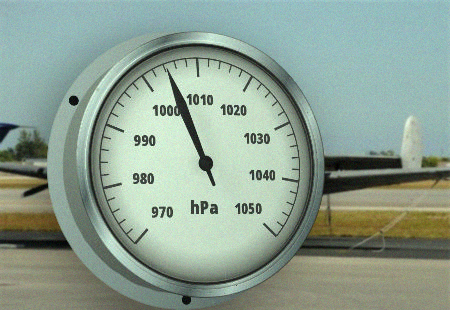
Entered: hPa 1004
